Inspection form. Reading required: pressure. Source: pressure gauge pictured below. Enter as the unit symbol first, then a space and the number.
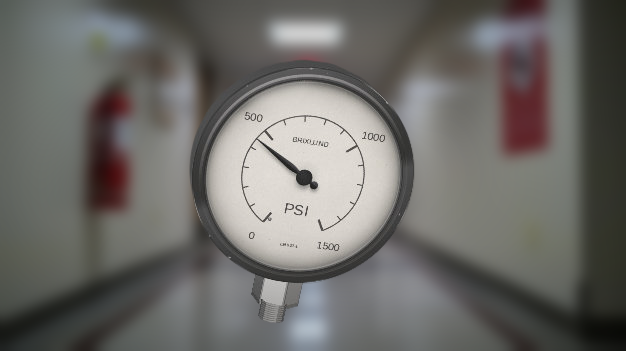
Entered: psi 450
